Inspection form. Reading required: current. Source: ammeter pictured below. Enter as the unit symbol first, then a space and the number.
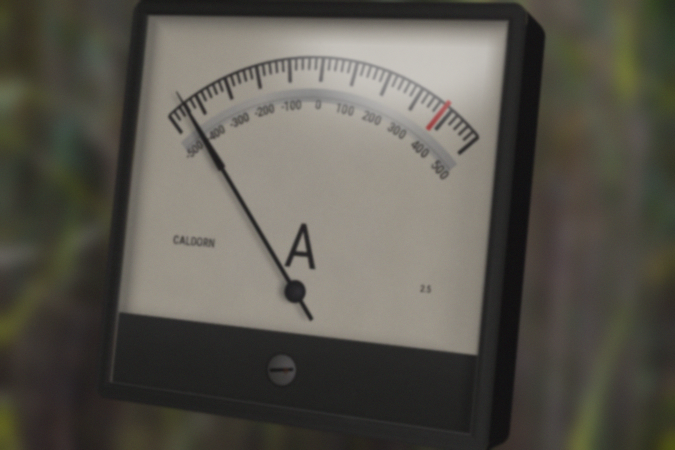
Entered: A -440
